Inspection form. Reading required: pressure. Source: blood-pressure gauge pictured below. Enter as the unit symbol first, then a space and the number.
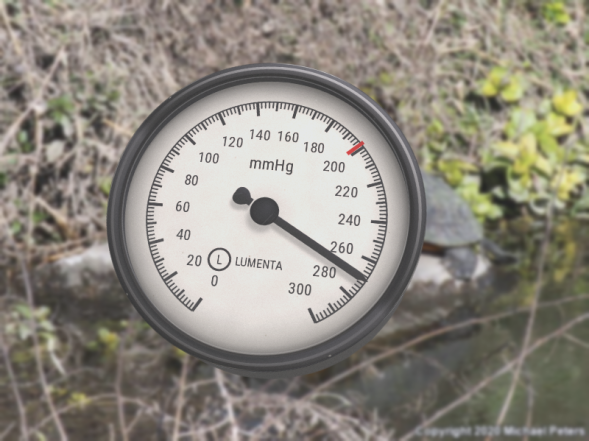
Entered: mmHg 270
